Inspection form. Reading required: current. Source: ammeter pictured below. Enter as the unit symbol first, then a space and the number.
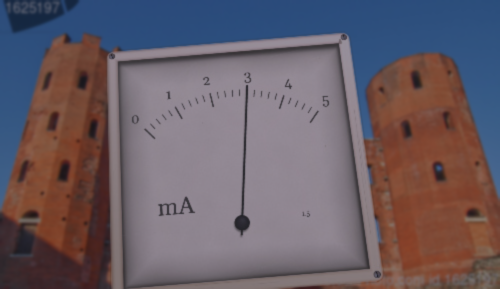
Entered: mA 3
